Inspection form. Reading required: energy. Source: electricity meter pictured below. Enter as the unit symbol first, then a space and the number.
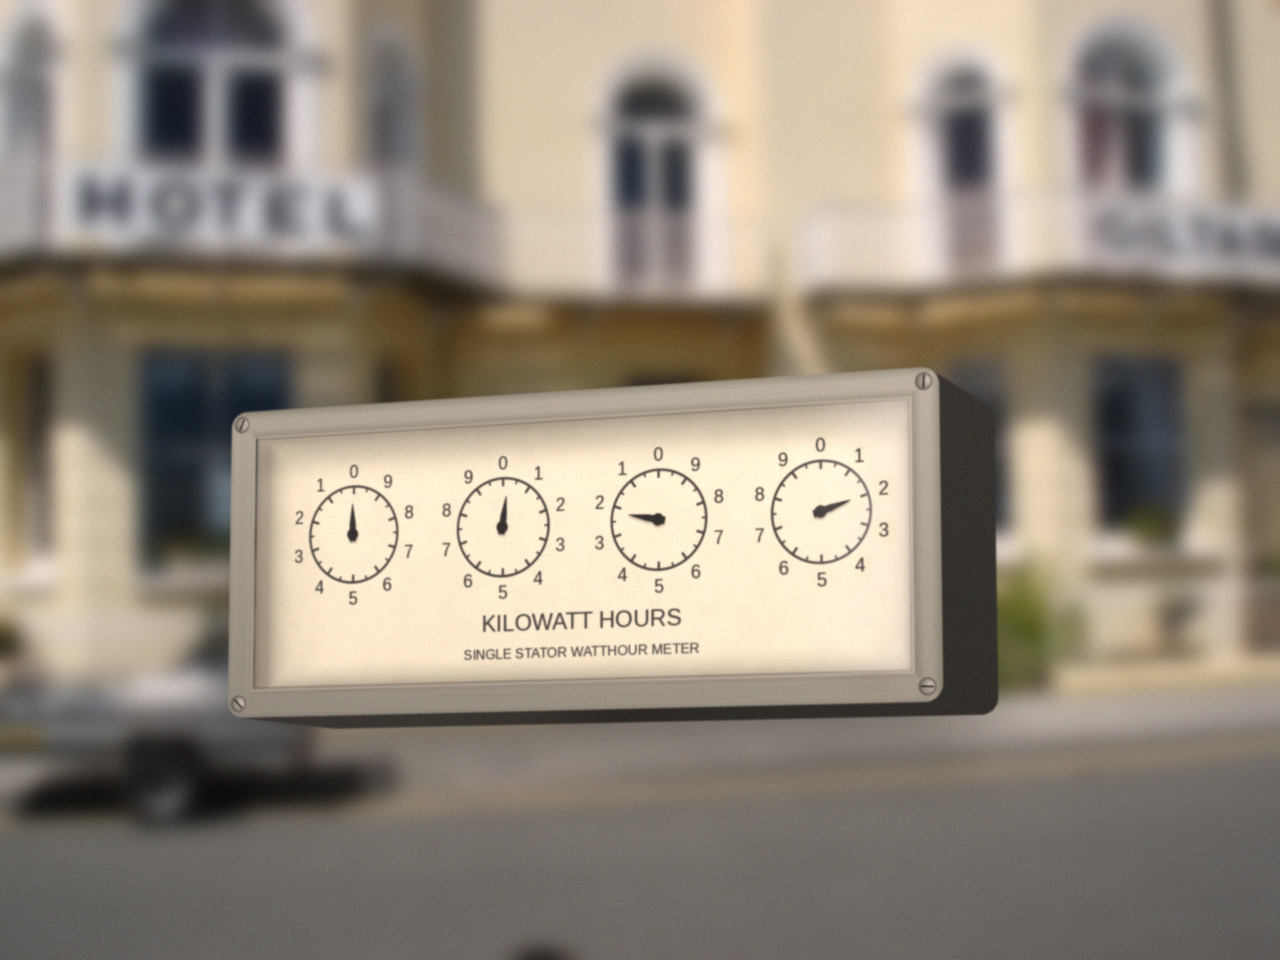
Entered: kWh 22
